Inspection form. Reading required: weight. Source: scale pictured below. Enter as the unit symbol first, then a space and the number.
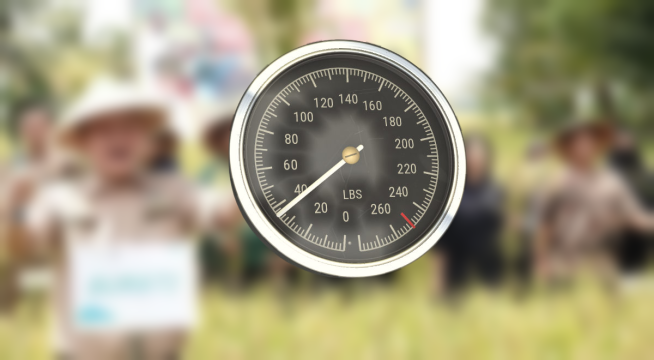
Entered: lb 36
